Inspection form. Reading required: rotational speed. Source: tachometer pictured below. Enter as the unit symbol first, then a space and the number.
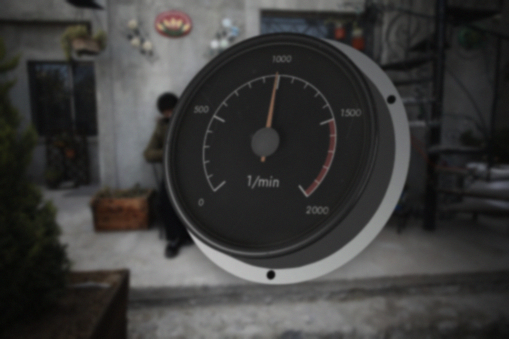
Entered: rpm 1000
